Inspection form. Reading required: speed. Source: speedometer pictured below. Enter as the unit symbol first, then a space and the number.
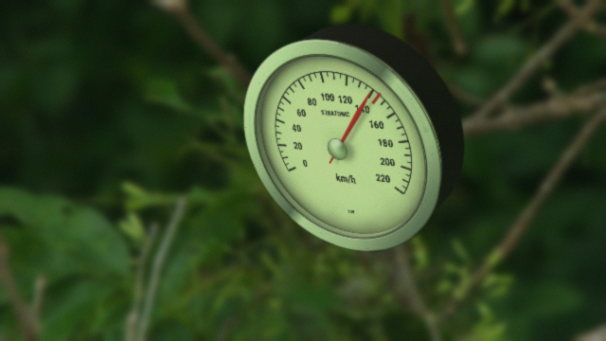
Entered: km/h 140
